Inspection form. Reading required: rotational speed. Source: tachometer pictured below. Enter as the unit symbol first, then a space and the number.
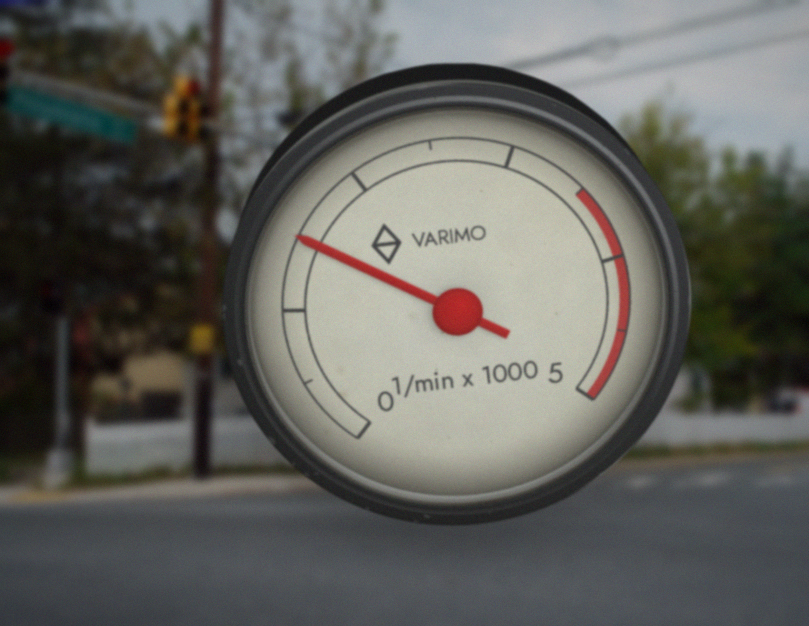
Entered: rpm 1500
